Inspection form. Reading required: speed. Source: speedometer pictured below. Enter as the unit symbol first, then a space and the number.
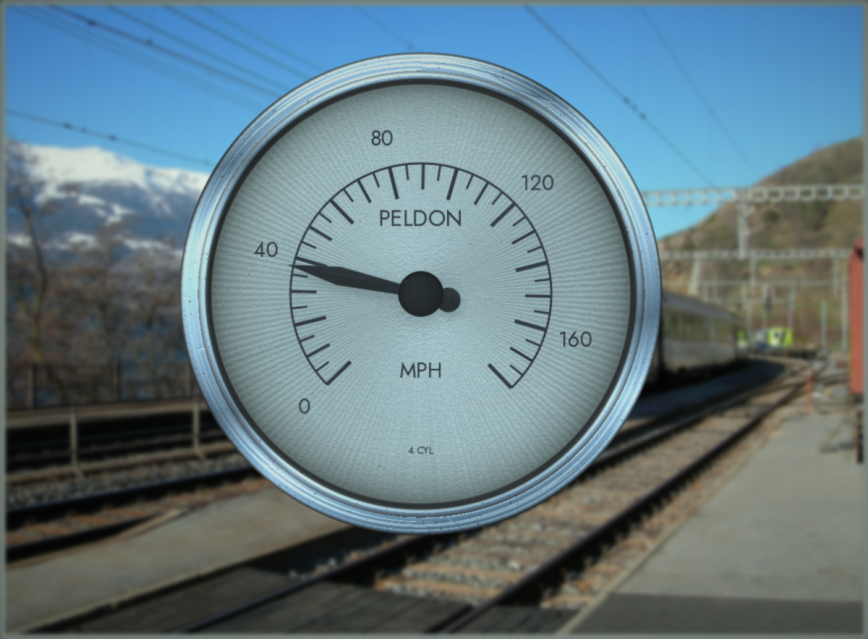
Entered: mph 37.5
